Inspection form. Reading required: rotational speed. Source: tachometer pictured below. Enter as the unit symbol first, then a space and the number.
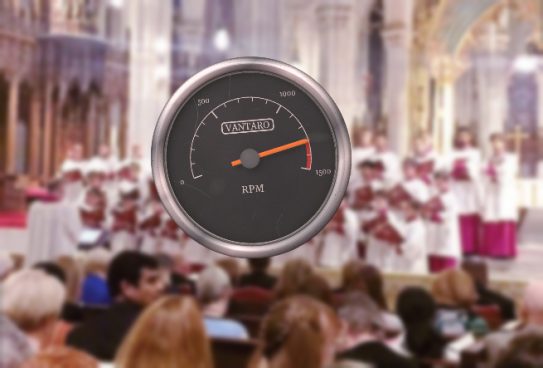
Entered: rpm 1300
